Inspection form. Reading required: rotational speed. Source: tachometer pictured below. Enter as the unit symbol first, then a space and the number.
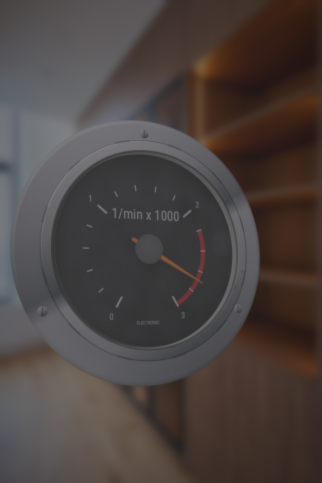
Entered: rpm 2700
